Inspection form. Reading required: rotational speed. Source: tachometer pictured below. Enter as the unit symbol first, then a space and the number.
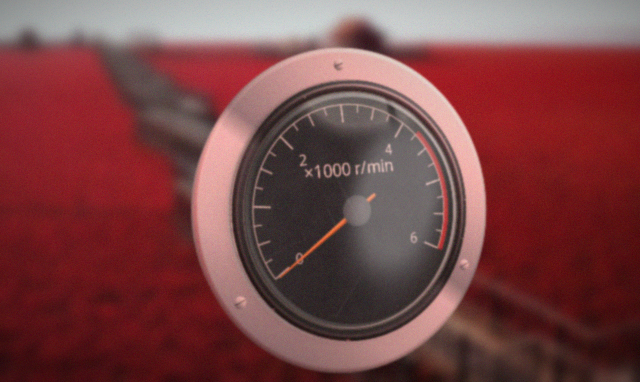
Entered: rpm 0
